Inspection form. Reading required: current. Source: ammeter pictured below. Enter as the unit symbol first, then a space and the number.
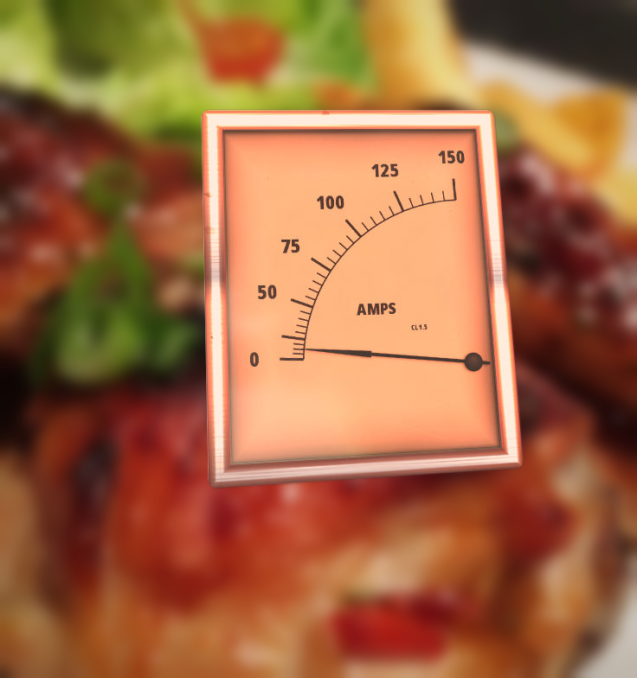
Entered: A 15
